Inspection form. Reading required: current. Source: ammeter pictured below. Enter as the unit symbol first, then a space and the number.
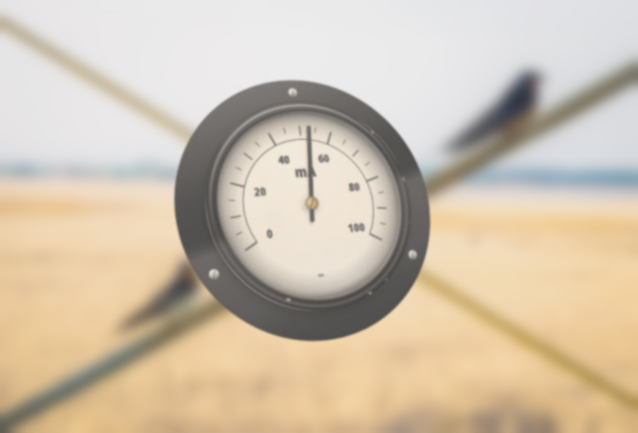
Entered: mA 52.5
